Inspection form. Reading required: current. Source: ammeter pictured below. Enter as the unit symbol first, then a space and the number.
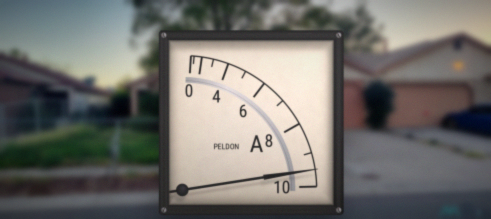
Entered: A 9.5
